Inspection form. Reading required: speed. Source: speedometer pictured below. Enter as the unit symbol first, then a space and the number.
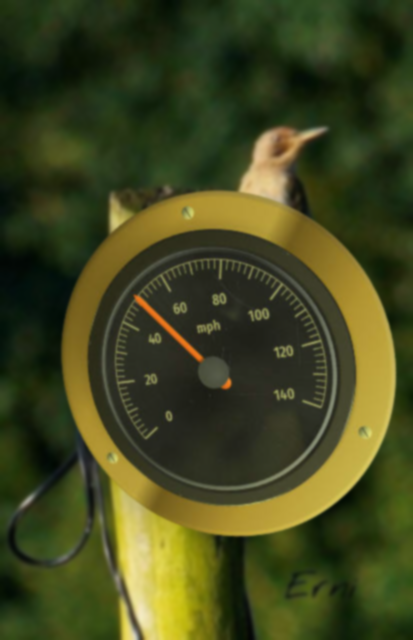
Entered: mph 50
